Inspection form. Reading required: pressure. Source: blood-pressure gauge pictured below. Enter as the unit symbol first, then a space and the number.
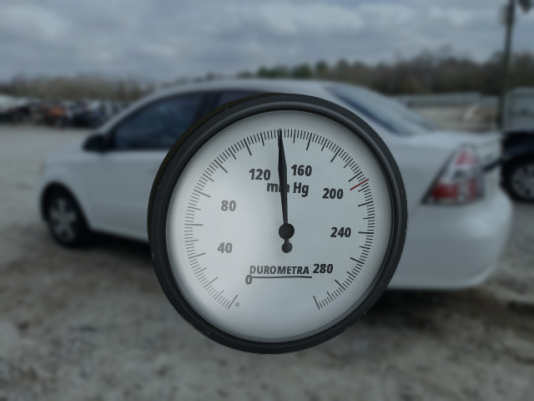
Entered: mmHg 140
